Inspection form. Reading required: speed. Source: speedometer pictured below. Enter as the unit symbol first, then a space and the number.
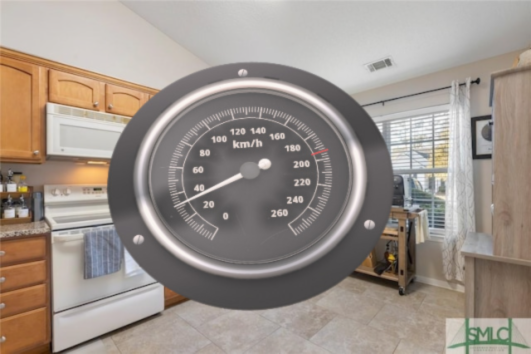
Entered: km/h 30
